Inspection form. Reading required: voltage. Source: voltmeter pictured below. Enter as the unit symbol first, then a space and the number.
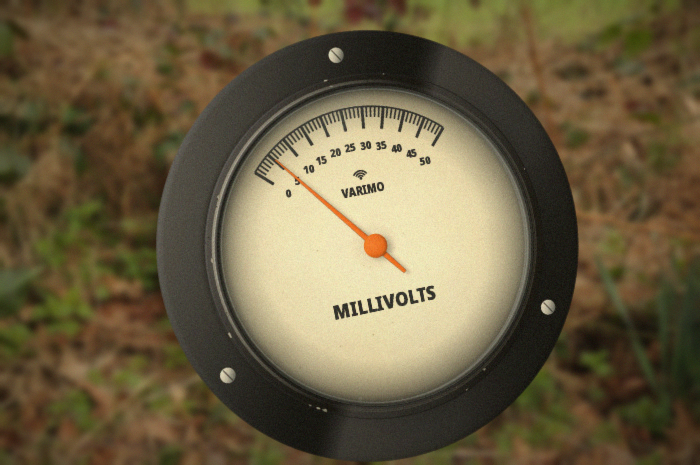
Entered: mV 5
